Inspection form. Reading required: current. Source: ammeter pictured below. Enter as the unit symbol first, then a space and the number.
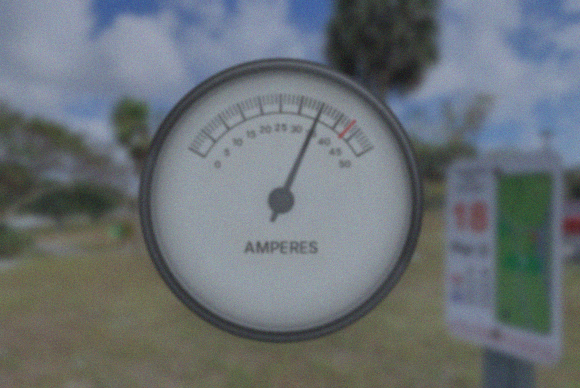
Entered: A 35
